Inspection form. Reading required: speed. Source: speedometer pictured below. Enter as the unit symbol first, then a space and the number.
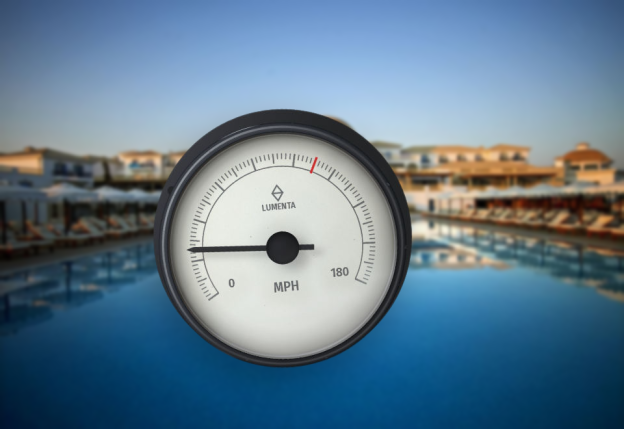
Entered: mph 26
